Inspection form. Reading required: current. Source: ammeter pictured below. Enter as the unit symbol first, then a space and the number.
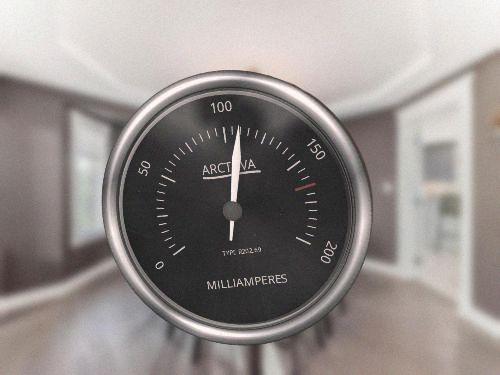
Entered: mA 110
